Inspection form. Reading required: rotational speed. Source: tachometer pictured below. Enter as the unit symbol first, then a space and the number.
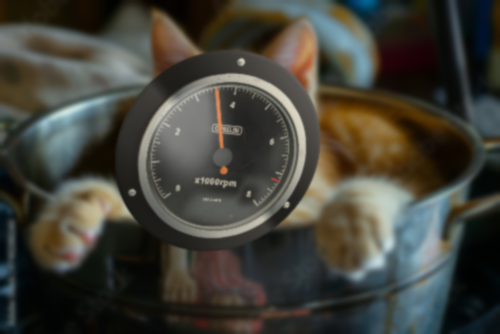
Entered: rpm 3500
